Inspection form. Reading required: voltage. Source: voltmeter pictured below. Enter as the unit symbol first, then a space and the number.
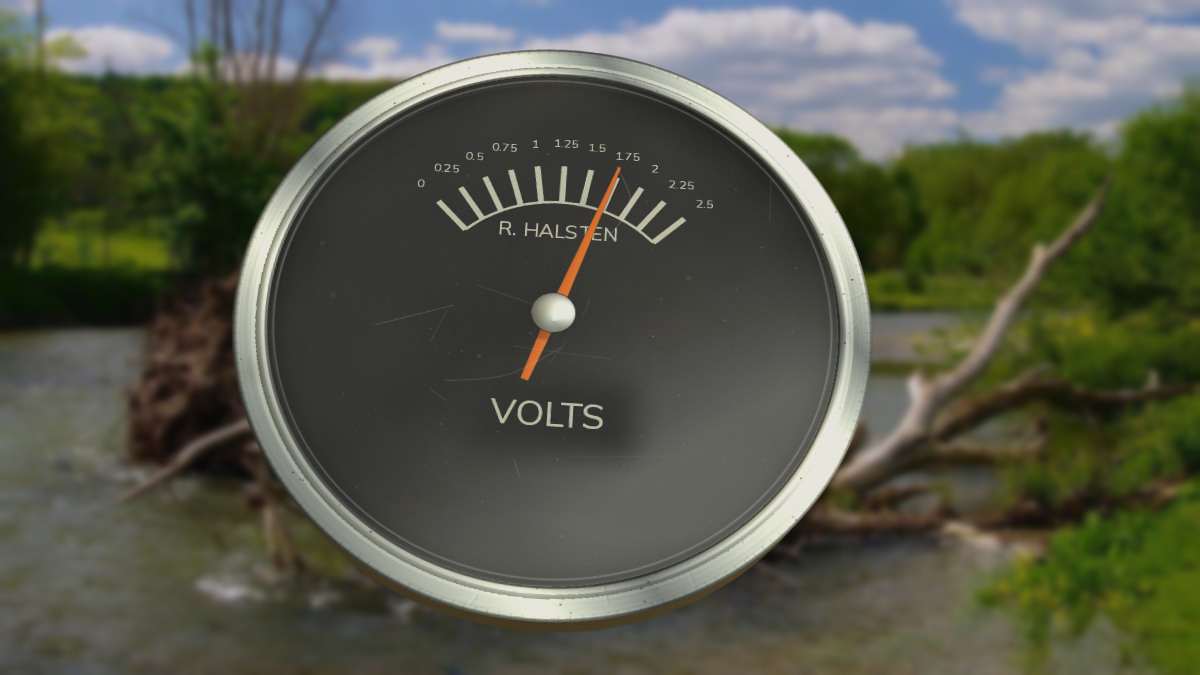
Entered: V 1.75
